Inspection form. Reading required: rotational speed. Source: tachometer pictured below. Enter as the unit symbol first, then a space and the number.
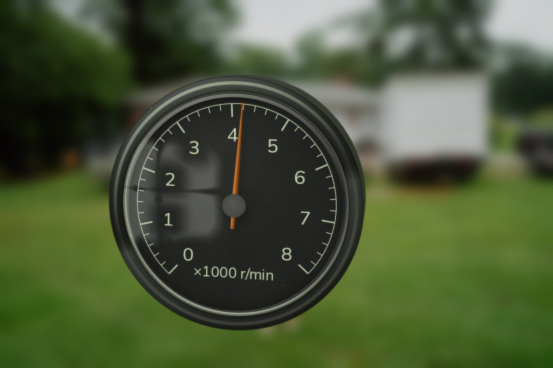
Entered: rpm 4200
